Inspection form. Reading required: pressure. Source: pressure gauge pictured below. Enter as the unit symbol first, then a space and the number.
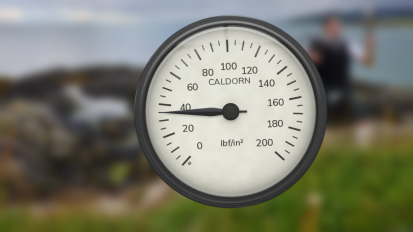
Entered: psi 35
